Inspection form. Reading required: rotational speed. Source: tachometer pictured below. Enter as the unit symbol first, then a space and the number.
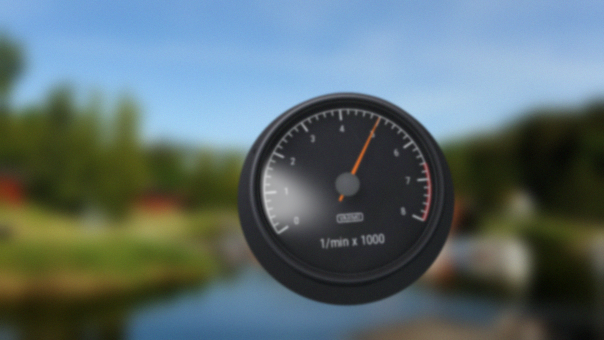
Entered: rpm 5000
